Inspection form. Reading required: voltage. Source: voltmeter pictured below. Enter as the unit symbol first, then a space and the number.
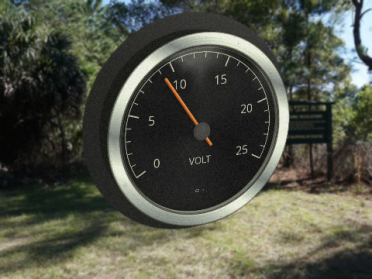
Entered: V 9
